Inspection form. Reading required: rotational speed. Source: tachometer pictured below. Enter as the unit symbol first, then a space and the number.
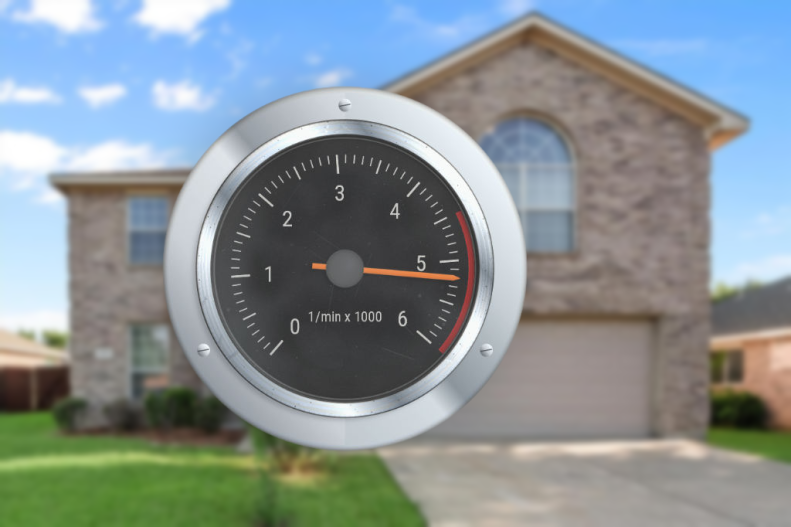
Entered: rpm 5200
